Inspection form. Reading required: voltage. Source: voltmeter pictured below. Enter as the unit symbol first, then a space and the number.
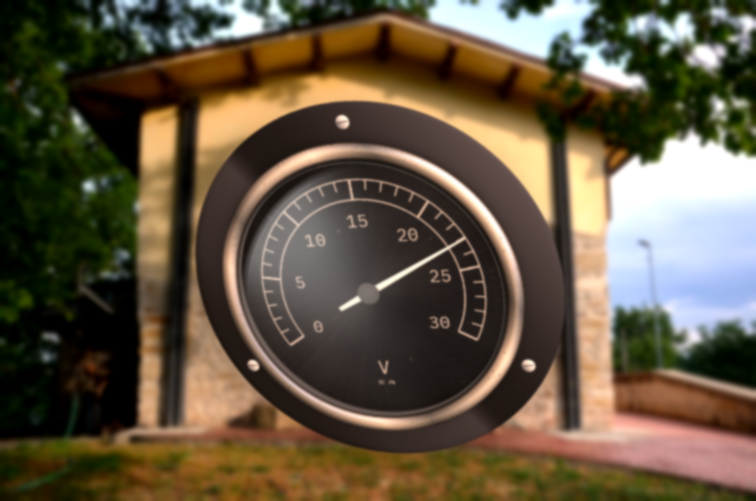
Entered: V 23
